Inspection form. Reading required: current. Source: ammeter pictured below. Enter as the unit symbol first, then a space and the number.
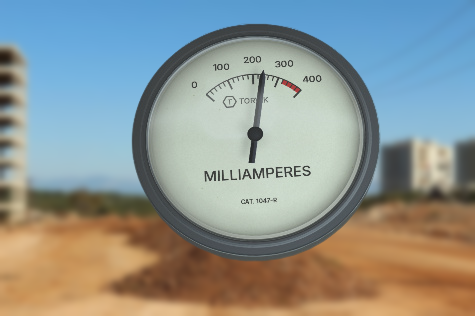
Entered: mA 240
